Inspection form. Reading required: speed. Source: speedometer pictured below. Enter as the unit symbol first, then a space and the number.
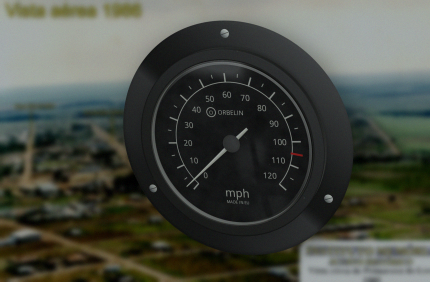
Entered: mph 2.5
